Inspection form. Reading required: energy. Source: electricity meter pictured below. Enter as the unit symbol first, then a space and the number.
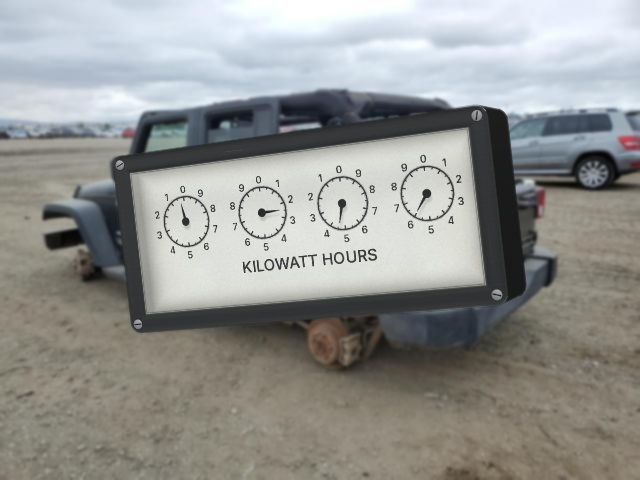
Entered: kWh 246
